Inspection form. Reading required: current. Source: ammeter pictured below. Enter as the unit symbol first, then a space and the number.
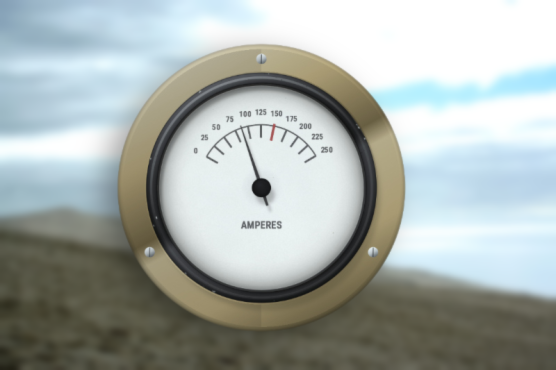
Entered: A 87.5
